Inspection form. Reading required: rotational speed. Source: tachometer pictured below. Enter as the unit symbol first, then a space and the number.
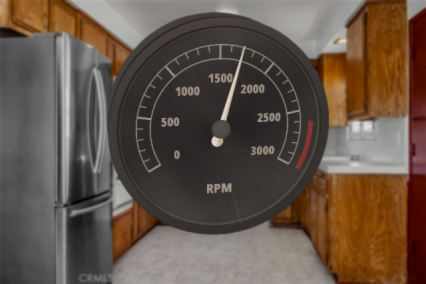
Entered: rpm 1700
